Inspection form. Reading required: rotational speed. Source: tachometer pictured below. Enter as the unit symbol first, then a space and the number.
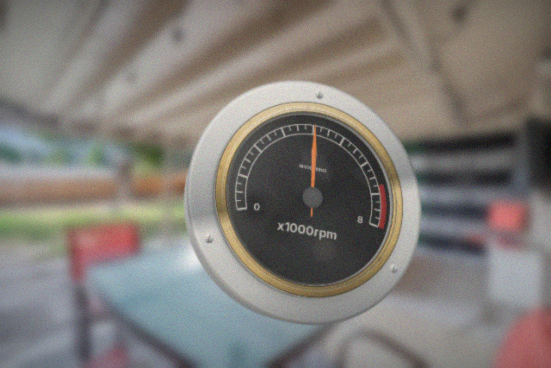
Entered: rpm 4000
